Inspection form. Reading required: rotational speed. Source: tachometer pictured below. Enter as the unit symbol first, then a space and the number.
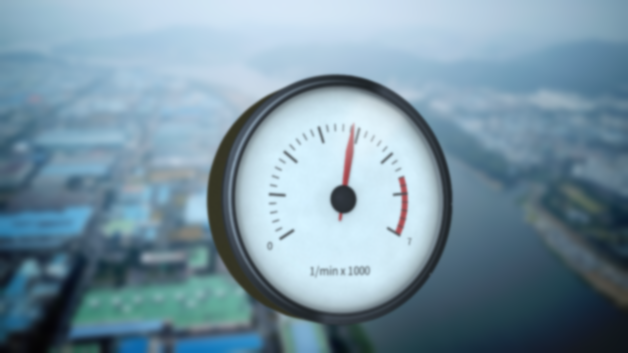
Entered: rpm 3800
